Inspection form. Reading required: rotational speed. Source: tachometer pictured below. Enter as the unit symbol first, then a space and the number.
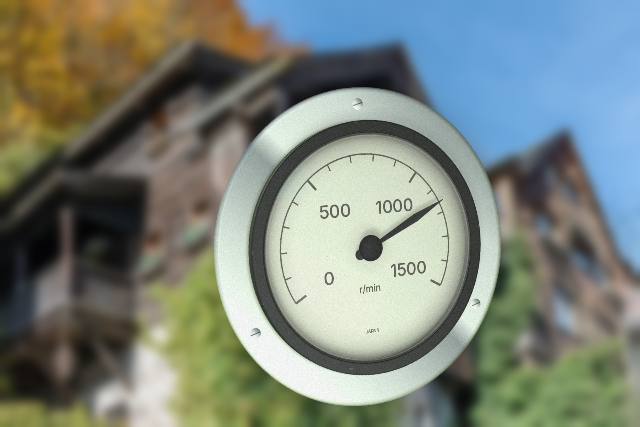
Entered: rpm 1150
